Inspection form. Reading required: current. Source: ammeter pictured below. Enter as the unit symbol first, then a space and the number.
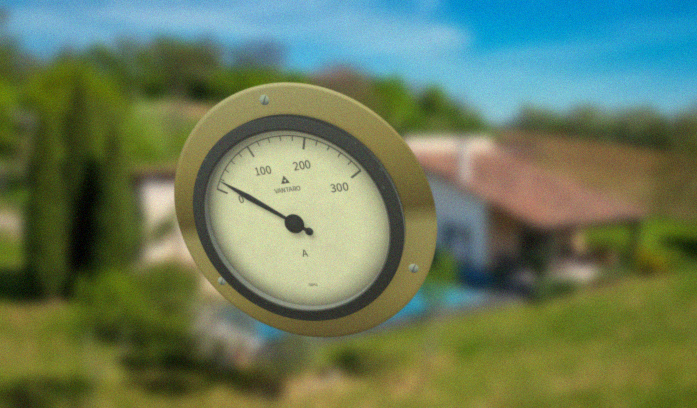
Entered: A 20
